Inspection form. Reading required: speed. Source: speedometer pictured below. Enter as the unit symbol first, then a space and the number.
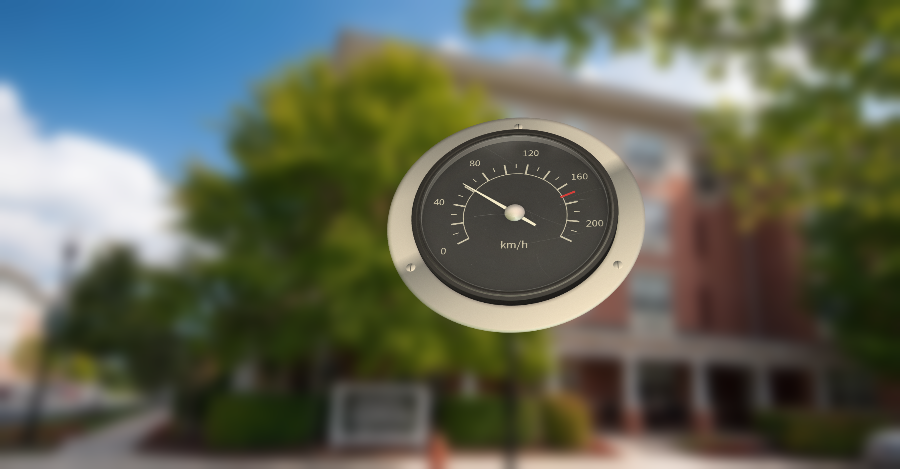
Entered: km/h 60
